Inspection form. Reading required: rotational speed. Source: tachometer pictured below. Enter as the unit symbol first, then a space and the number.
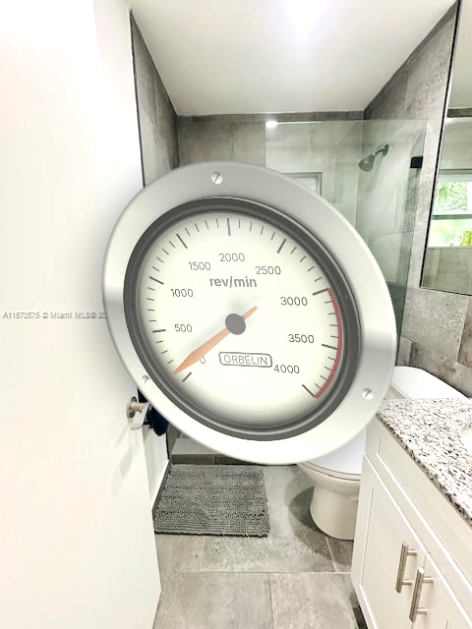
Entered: rpm 100
